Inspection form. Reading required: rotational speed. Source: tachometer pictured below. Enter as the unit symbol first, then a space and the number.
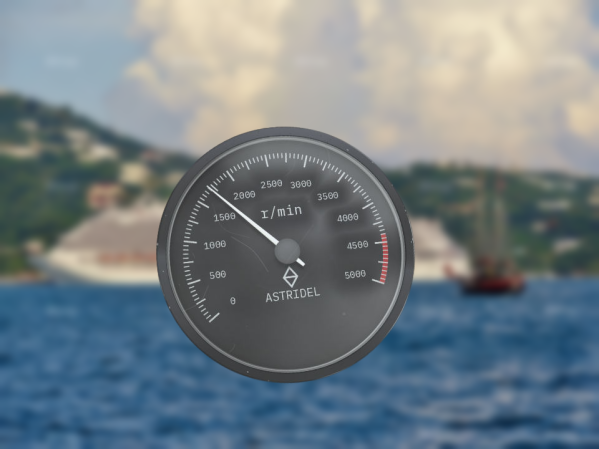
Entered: rpm 1700
